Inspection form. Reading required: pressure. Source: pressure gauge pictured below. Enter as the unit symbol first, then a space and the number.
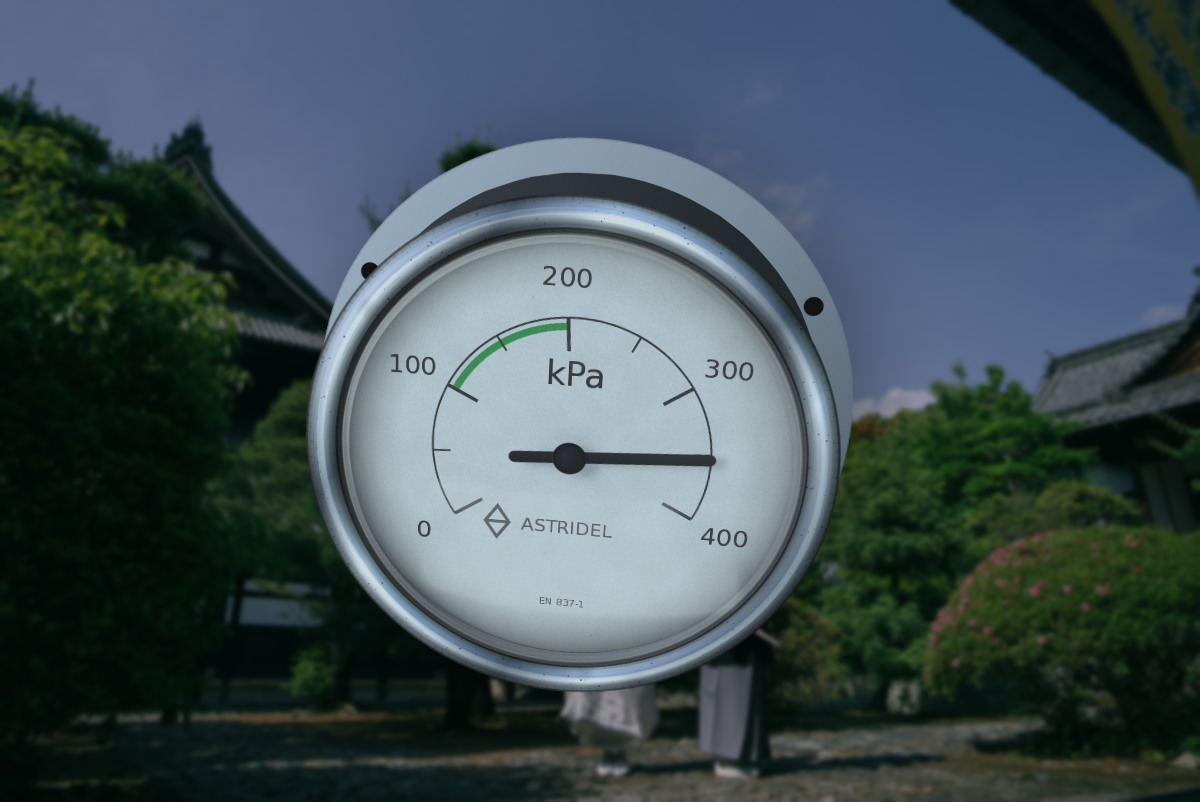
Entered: kPa 350
